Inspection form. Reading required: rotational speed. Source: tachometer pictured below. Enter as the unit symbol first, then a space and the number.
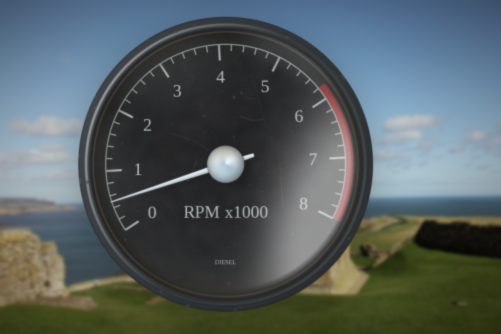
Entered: rpm 500
